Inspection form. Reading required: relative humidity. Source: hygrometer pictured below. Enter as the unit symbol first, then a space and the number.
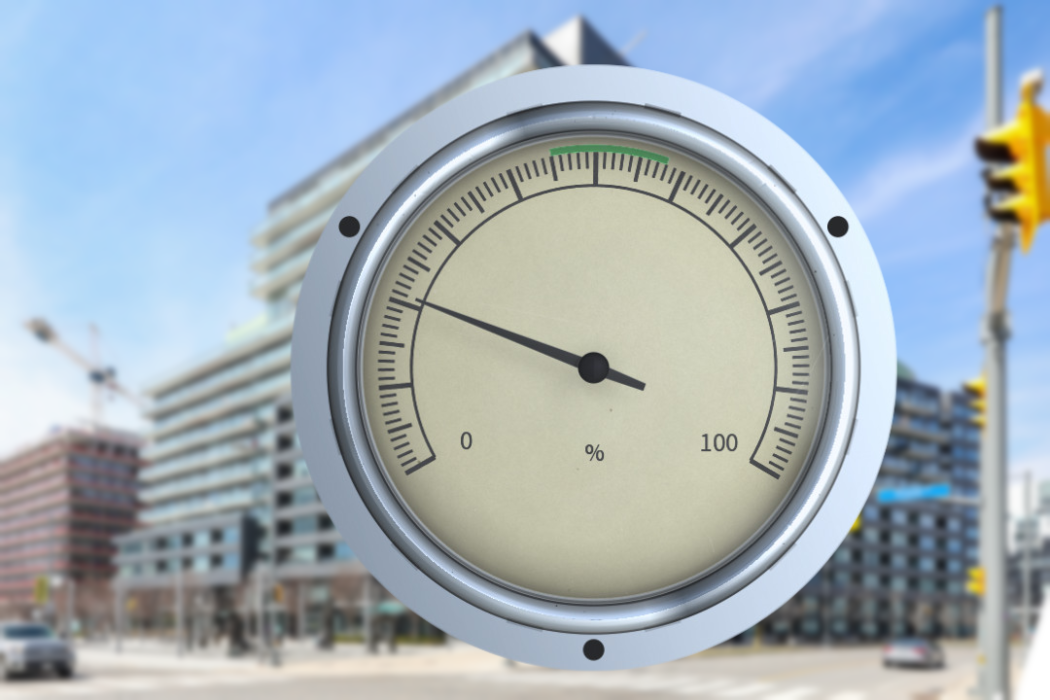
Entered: % 21
